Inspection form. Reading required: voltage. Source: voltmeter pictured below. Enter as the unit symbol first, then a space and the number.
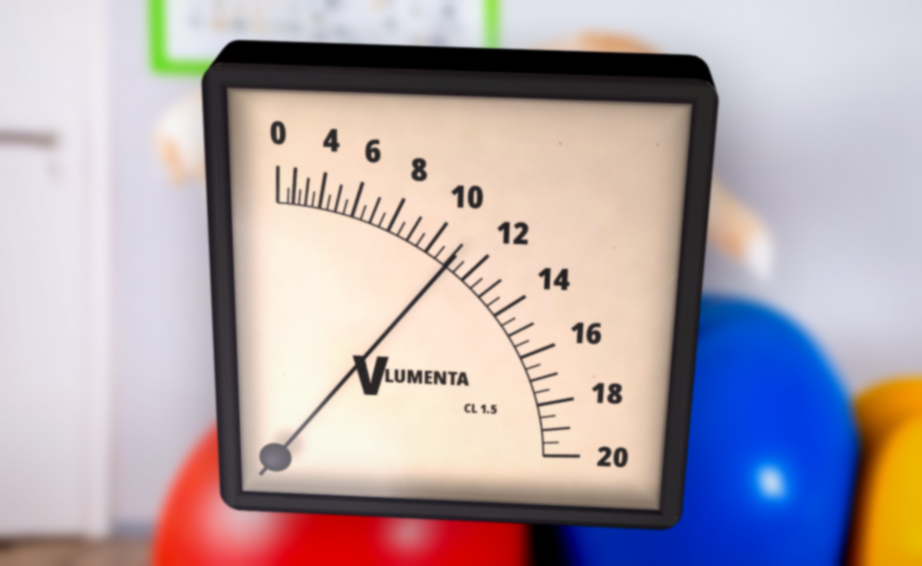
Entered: V 11
